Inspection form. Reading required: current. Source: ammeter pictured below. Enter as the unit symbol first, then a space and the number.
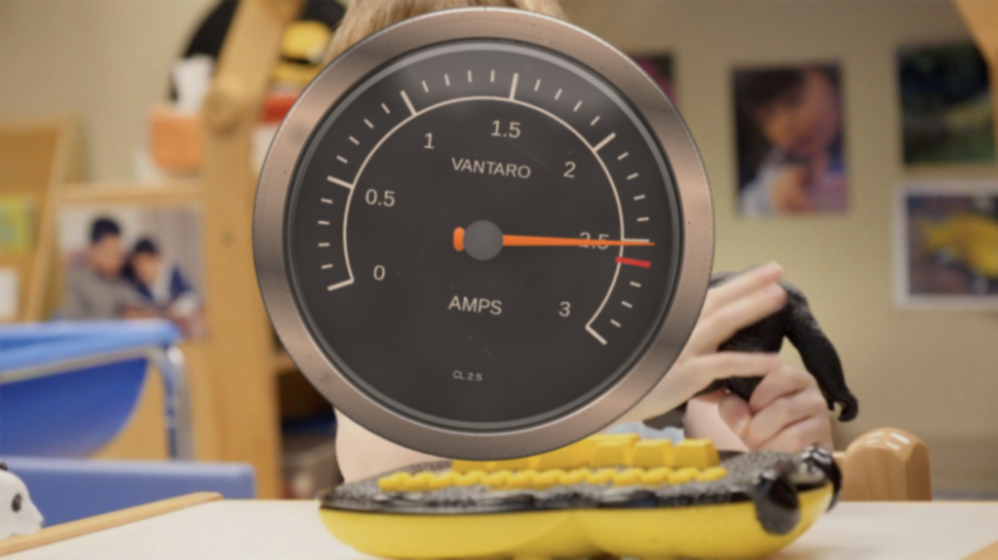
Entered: A 2.5
